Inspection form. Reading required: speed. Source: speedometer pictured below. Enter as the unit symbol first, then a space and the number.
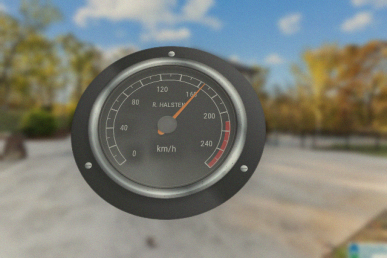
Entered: km/h 165
